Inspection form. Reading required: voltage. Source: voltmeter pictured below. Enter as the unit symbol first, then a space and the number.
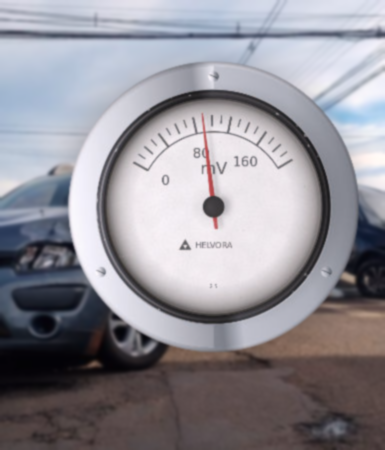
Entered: mV 90
